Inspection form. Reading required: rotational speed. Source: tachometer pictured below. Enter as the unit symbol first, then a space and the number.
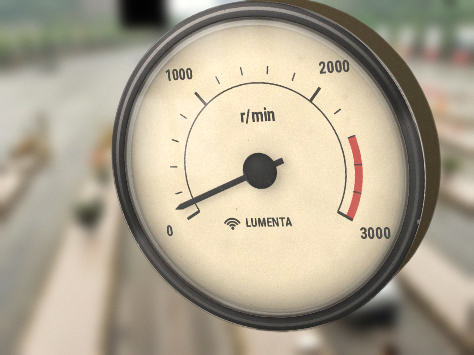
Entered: rpm 100
